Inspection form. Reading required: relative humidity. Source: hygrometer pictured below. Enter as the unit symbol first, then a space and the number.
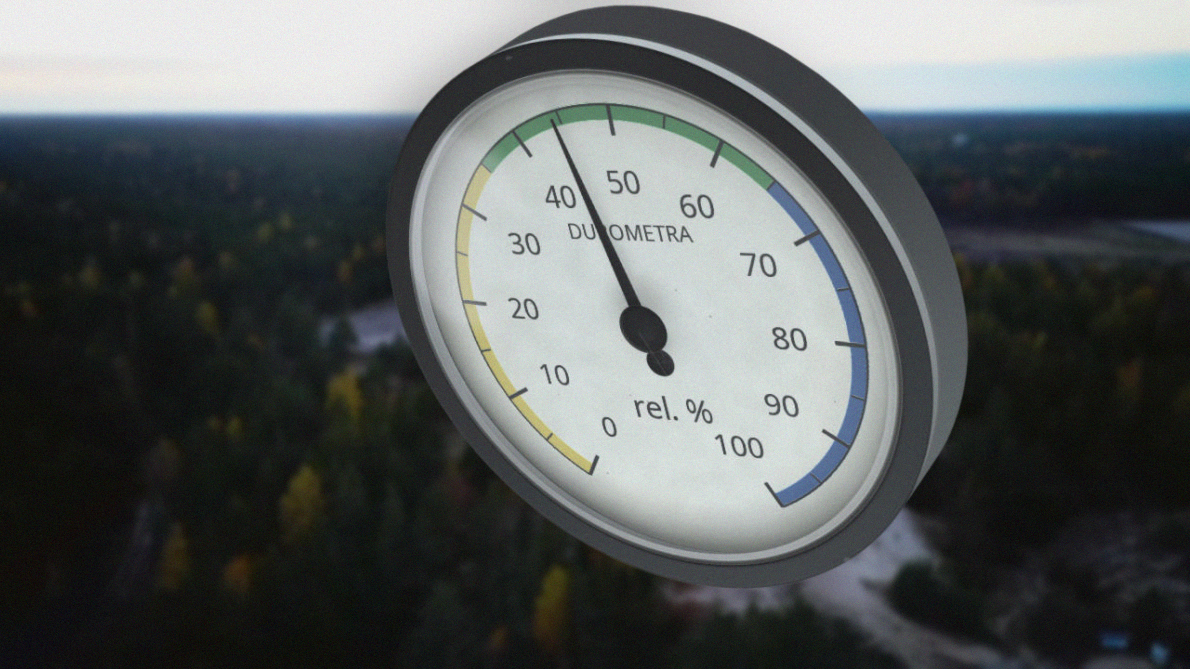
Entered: % 45
